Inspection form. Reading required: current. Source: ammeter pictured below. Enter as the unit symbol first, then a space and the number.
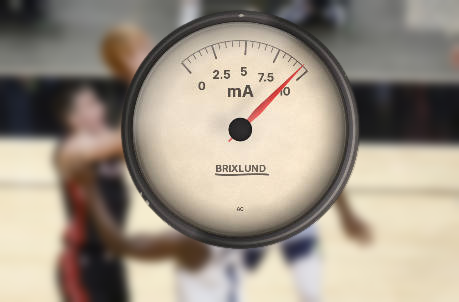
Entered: mA 9.5
